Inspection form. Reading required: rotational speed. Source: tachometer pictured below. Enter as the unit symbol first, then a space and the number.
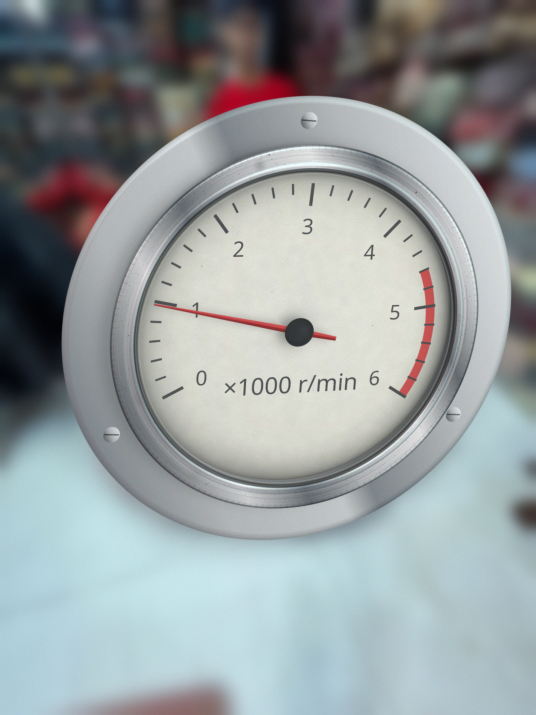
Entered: rpm 1000
